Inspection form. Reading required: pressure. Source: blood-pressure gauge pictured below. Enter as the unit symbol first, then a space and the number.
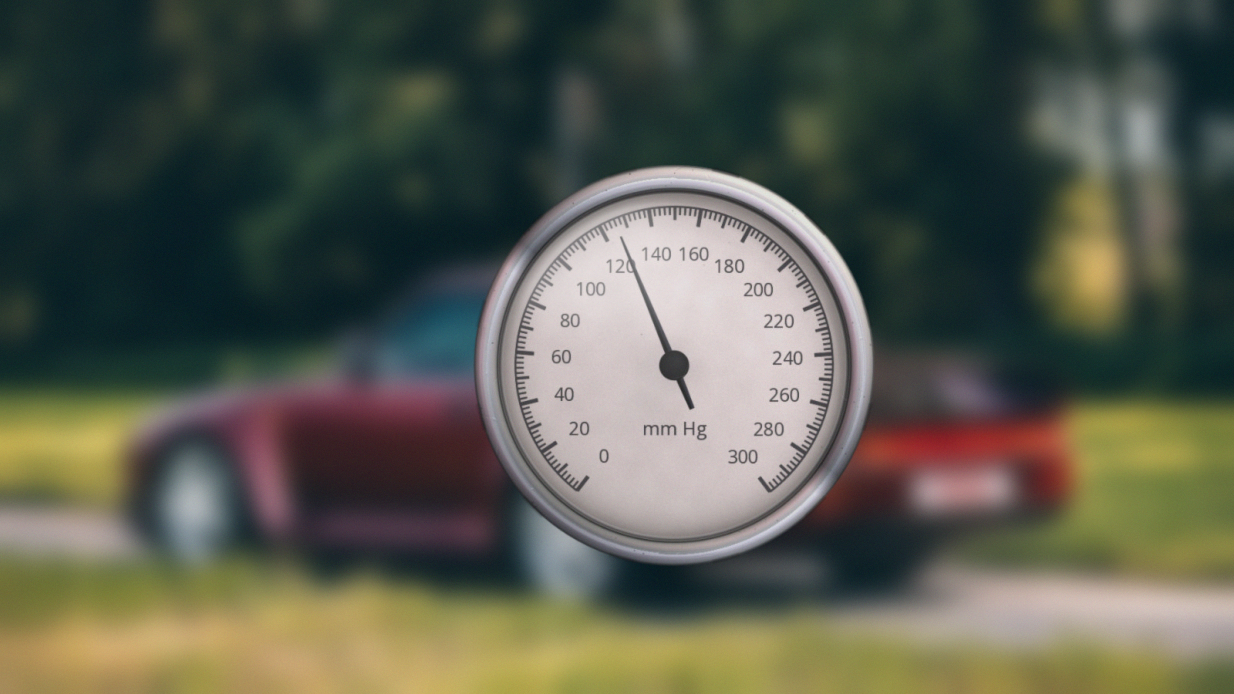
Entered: mmHg 126
